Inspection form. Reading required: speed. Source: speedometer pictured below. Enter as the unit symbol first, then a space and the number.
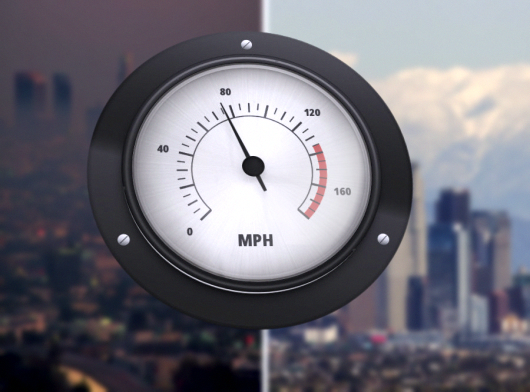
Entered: mph 75
